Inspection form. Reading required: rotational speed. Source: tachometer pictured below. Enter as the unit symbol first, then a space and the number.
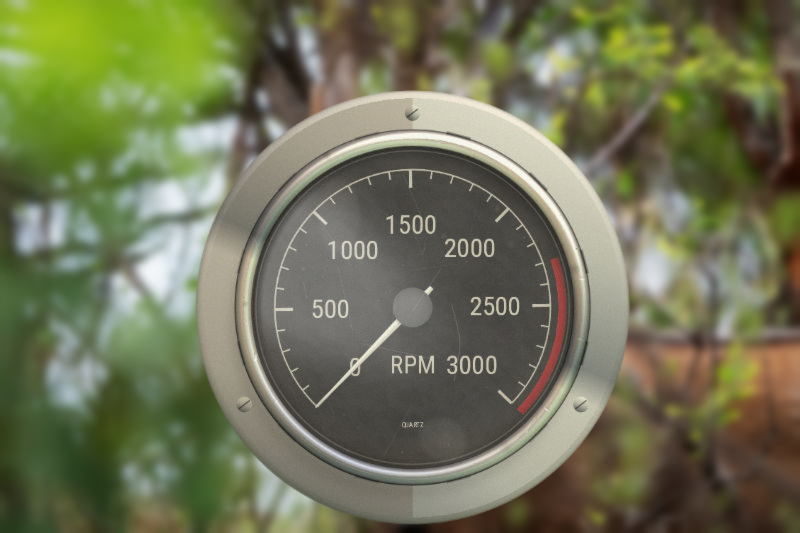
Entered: rpm 0
